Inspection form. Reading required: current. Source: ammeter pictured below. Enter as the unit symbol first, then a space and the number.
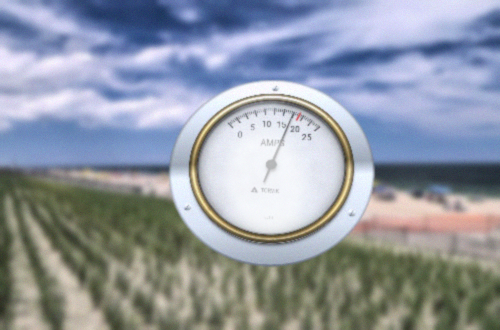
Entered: A 17.5
